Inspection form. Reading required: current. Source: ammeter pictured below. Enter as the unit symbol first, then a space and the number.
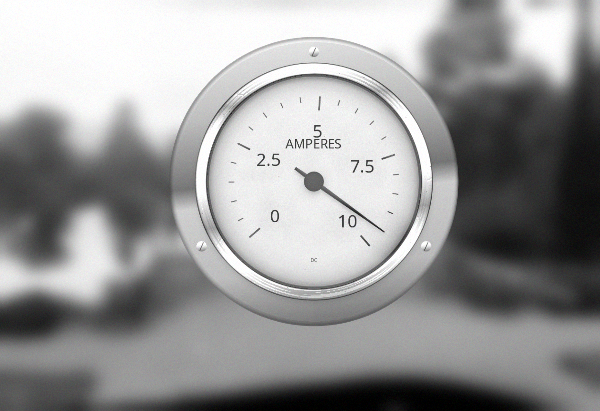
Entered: A 9.5
